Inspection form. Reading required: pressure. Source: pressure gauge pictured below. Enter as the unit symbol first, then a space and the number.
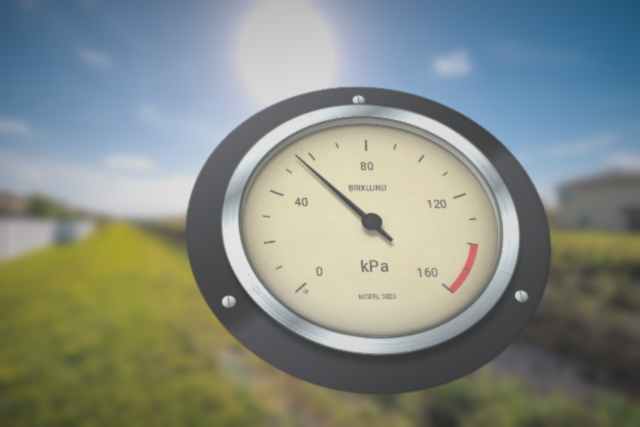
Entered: kPa 55
